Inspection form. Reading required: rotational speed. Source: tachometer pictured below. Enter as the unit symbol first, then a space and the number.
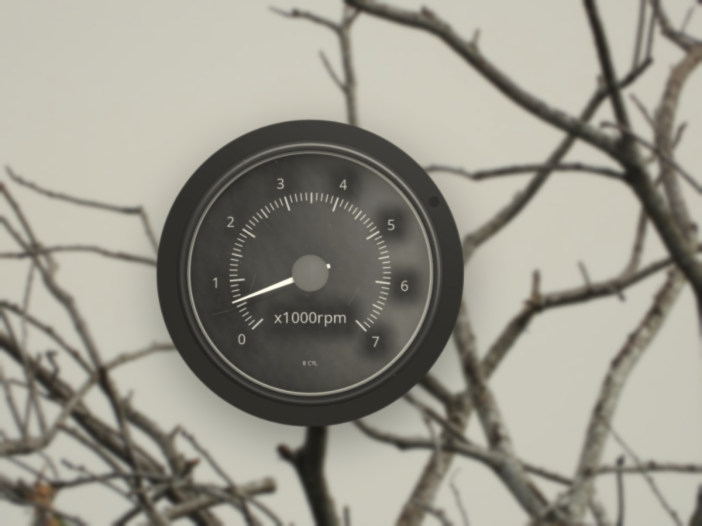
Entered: rpm 600
